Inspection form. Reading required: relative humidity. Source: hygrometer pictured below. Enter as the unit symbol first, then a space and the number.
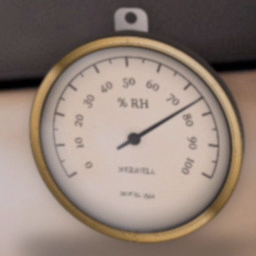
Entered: % 75
